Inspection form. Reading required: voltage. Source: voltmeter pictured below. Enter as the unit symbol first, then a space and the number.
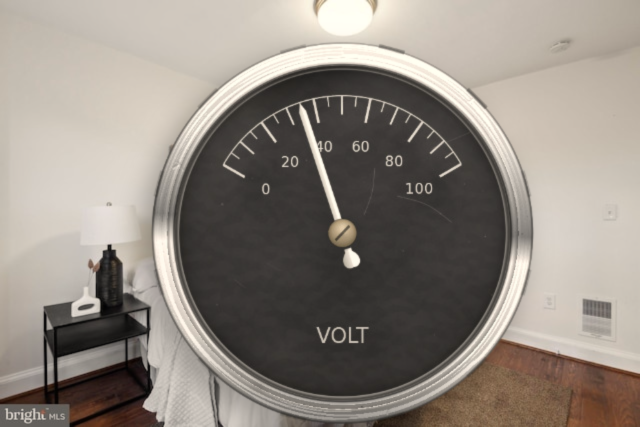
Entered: V 35
